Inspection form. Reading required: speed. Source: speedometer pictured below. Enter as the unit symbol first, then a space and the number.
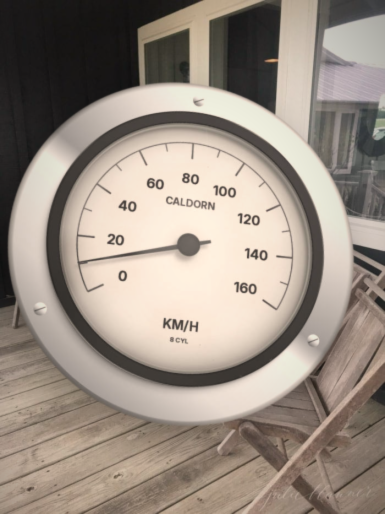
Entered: km/h 10
